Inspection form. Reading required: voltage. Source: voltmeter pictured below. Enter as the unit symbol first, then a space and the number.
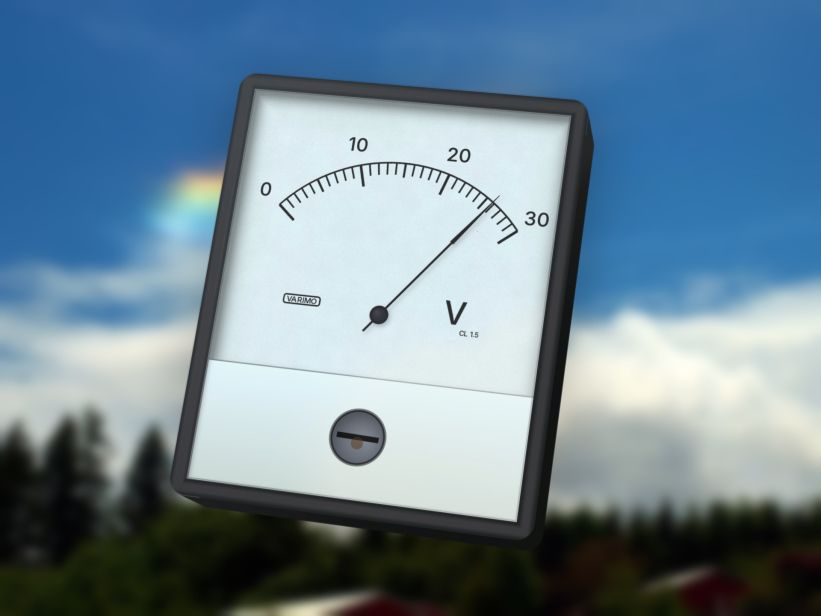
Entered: V 26
